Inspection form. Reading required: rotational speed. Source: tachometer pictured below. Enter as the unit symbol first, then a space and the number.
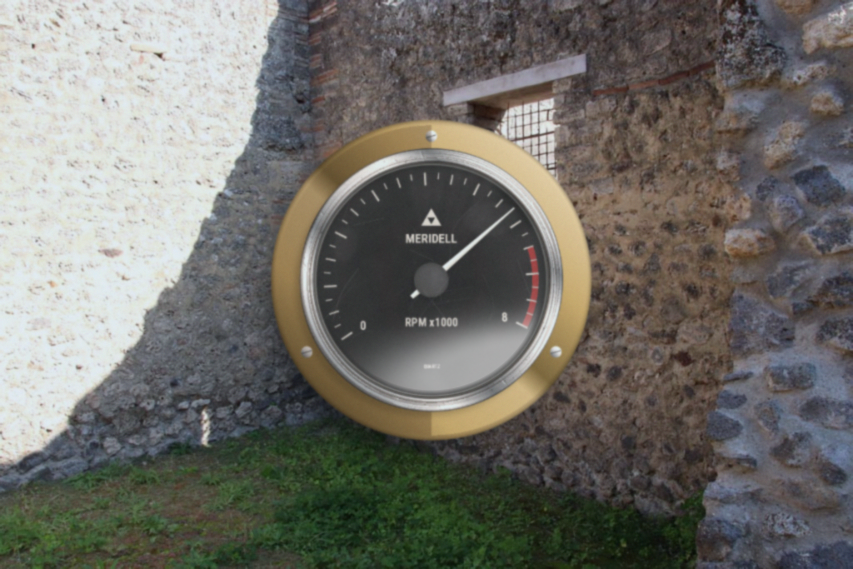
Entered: rpm 5750
